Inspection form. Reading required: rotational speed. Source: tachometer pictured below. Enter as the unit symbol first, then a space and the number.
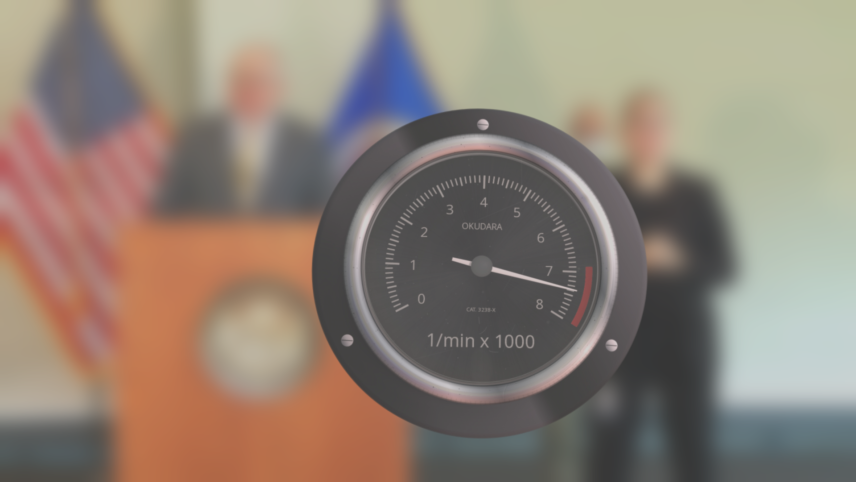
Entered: rpm 7400
